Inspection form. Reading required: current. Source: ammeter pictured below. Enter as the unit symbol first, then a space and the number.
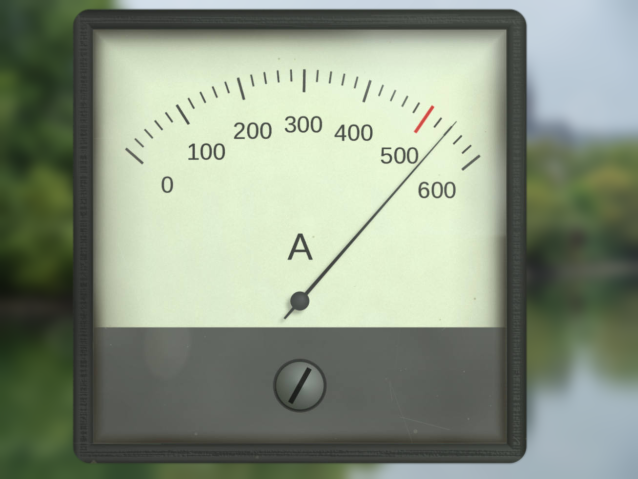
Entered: A 540
